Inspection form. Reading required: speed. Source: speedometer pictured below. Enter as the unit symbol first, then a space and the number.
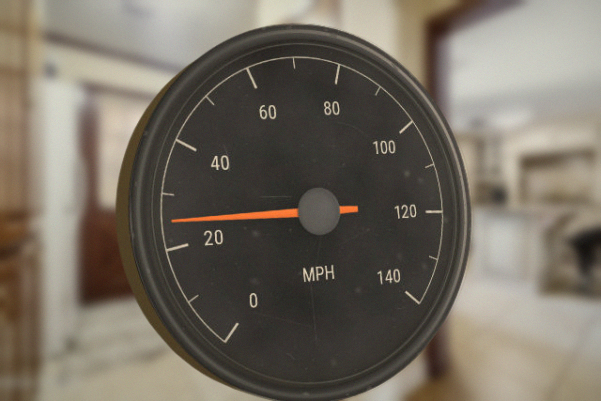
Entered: mph 25
